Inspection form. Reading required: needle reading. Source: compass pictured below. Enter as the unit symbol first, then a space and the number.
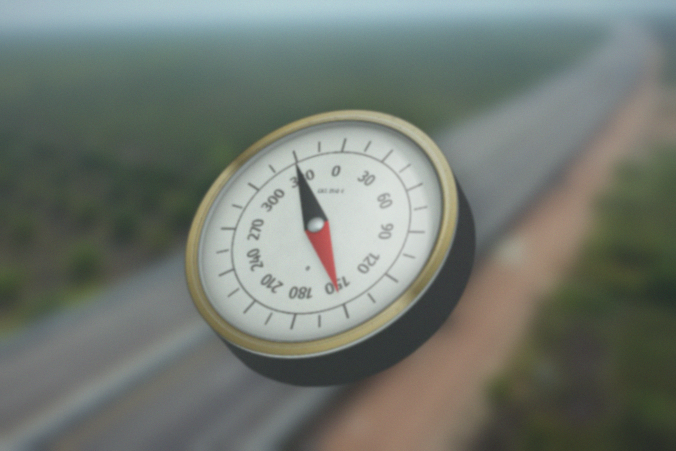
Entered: ° 150
